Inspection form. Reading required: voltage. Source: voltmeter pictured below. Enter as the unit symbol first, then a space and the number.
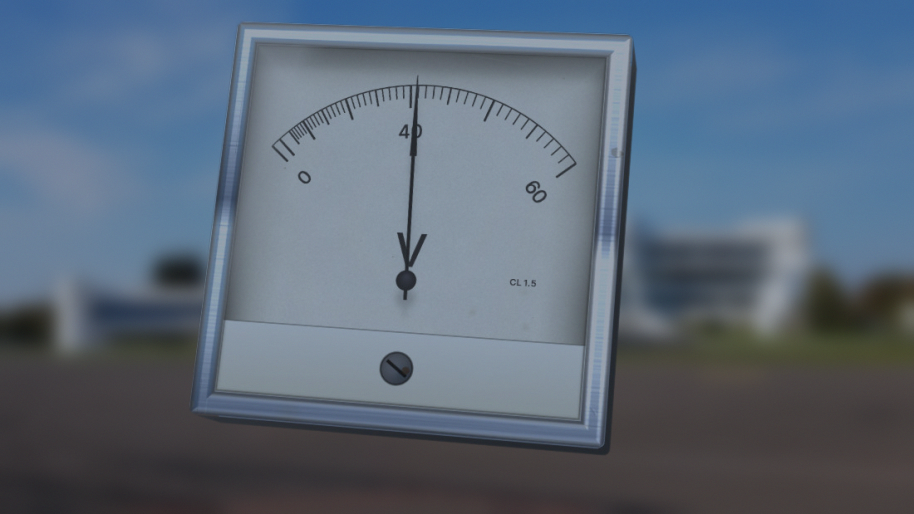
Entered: V 41
